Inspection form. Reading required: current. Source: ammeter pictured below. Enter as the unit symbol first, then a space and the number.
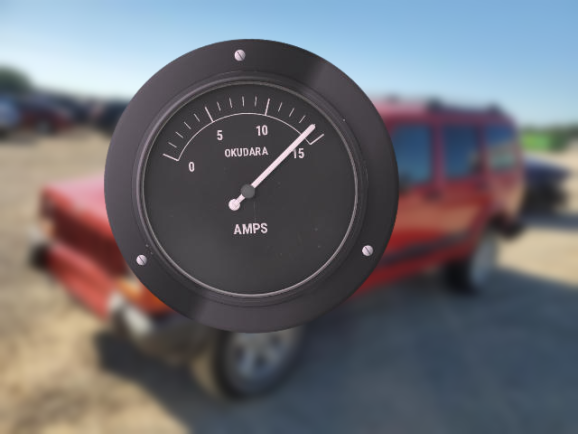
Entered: A 14
